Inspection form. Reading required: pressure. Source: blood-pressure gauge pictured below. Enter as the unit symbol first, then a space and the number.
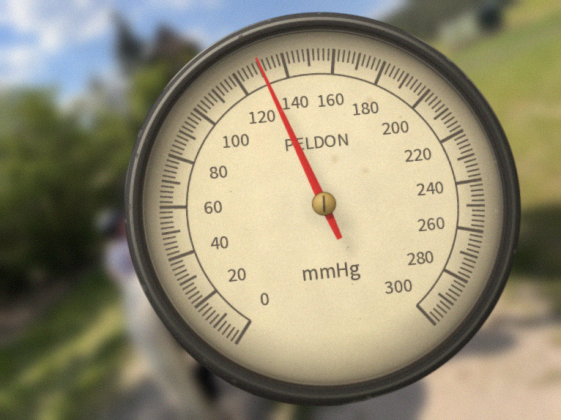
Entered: mmHg 130
